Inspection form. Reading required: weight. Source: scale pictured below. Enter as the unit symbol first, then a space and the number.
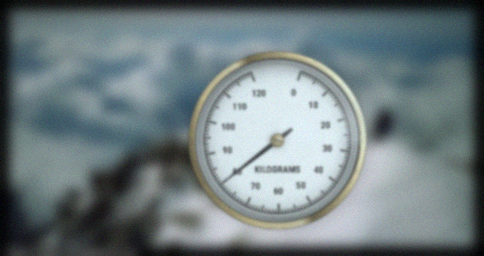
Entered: kg 80
